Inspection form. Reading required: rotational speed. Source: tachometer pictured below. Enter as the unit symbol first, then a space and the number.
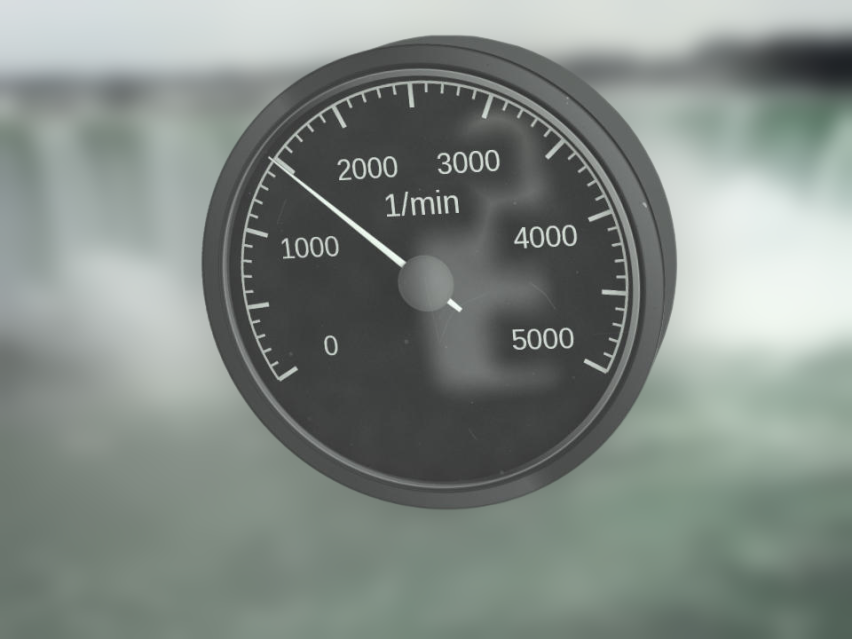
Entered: rpm 1500
